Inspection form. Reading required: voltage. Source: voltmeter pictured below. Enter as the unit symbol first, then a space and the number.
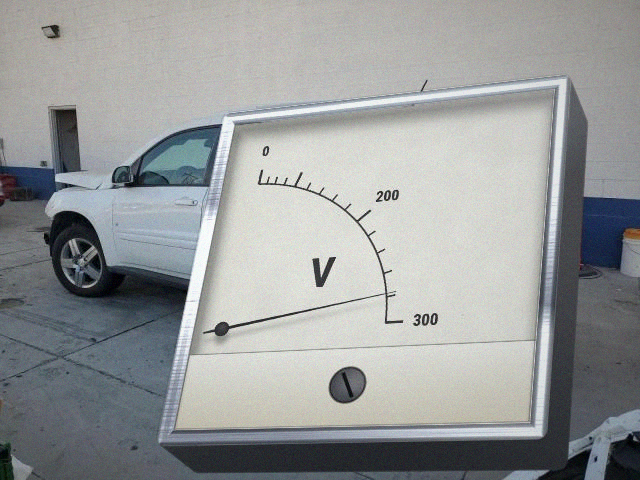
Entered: V 280
